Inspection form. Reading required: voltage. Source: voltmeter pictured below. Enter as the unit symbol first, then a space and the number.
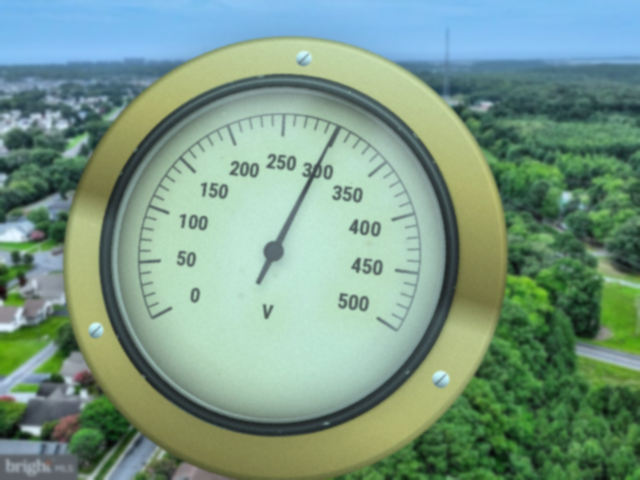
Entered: V 300
